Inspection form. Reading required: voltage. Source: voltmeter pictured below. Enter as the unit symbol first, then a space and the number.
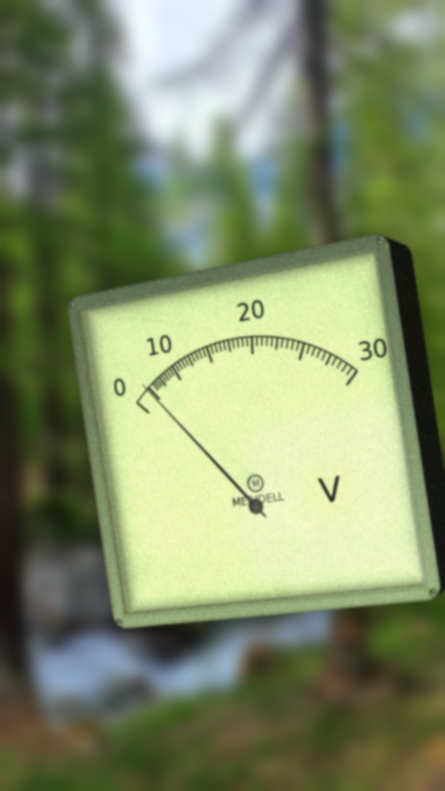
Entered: V 5
